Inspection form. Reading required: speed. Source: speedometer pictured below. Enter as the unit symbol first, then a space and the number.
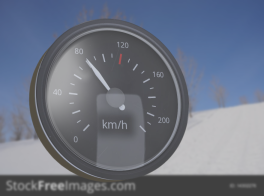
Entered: km/h 80
